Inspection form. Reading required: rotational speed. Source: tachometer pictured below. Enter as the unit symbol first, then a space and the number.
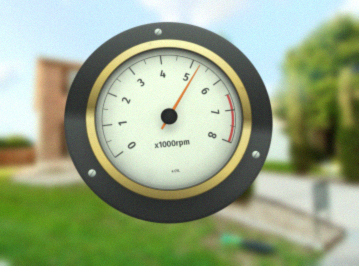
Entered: rpm 5250
